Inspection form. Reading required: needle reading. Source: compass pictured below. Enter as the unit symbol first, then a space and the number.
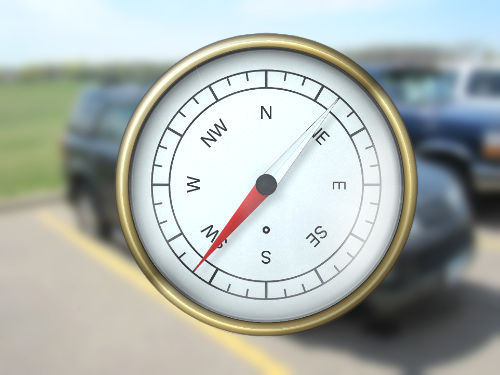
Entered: ° 220
